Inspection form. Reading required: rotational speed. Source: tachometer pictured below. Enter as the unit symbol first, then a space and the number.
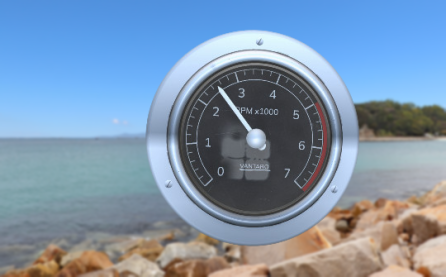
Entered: rpm 2500
